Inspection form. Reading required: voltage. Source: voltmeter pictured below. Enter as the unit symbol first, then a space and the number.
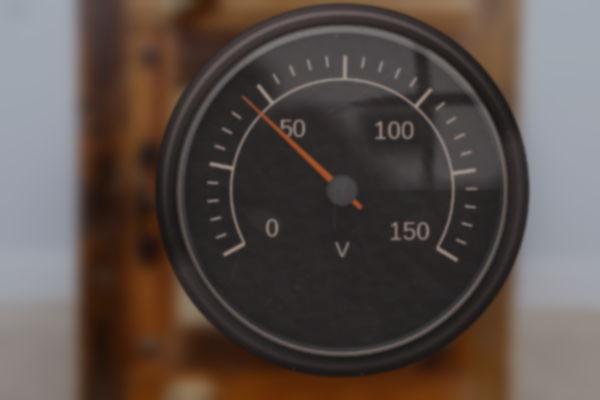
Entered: V 45
